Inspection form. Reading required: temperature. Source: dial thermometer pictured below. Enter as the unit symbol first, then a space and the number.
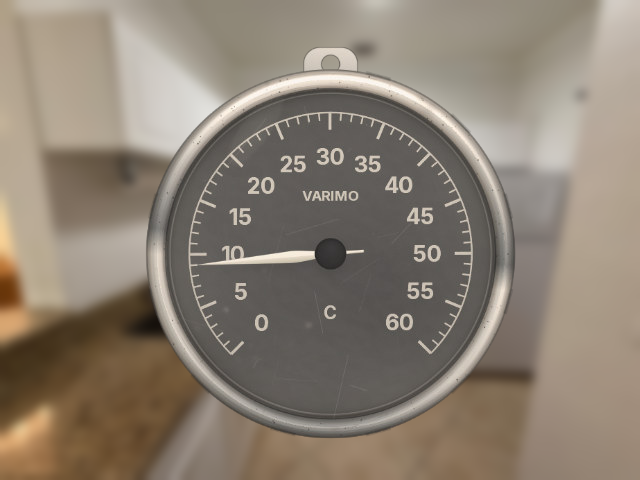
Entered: °C 9
